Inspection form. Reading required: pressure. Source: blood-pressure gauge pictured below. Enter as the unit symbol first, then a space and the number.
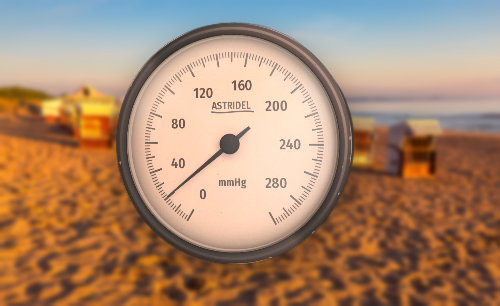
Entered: mmHg 20
